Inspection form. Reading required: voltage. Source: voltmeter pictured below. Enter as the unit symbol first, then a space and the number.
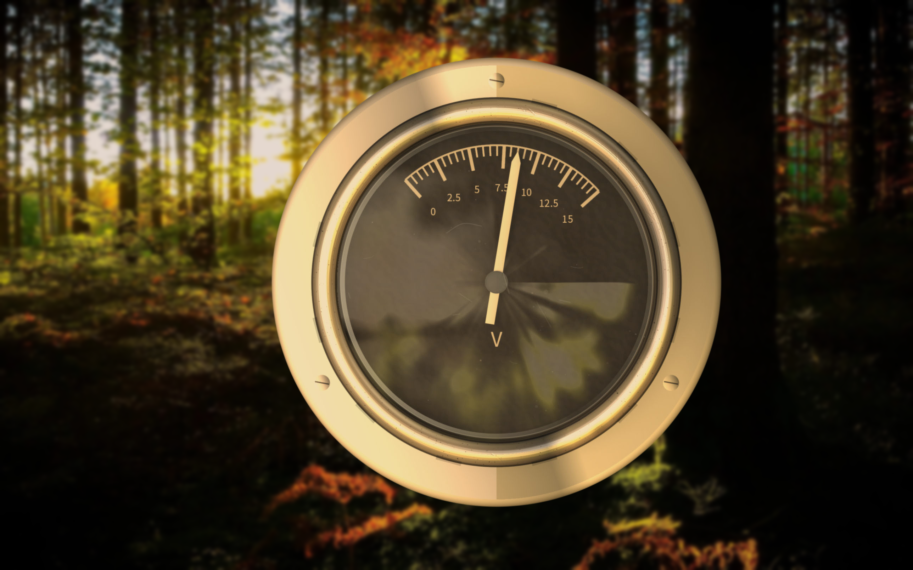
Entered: V 8.5
